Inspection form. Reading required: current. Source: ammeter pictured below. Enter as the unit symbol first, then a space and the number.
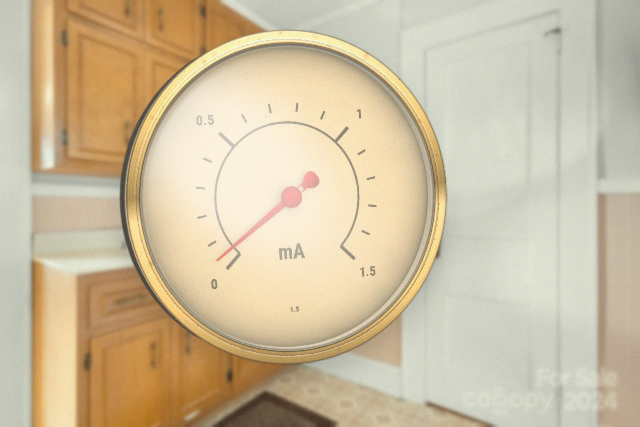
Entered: mA 0.05
